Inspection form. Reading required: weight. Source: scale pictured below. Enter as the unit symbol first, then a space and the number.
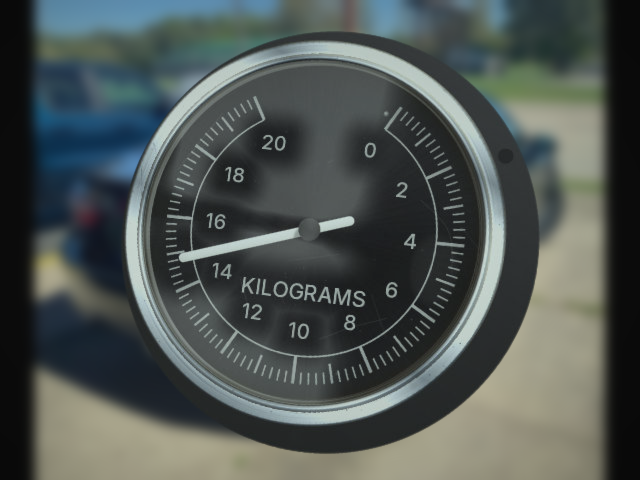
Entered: kg 14.8
